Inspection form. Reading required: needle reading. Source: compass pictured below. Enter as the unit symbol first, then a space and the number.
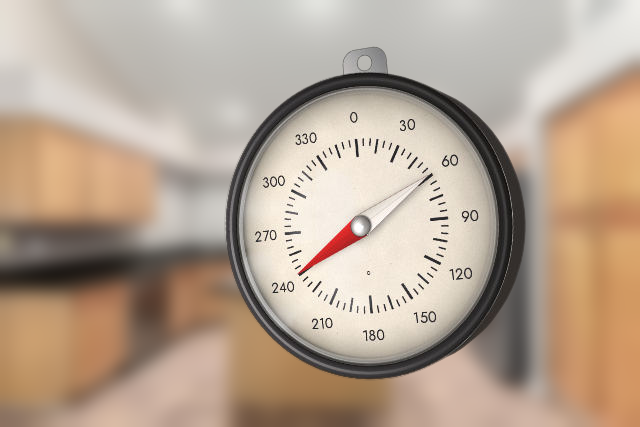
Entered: ° 240
